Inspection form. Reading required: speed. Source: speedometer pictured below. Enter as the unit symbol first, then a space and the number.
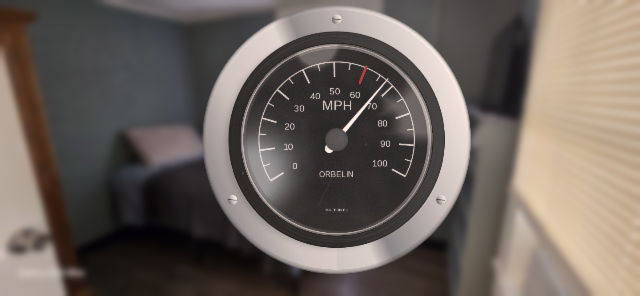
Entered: mph 67.5
